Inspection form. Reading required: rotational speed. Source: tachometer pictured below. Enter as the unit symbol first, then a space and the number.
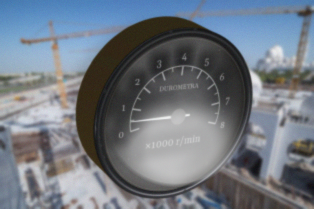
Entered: rpm 500
